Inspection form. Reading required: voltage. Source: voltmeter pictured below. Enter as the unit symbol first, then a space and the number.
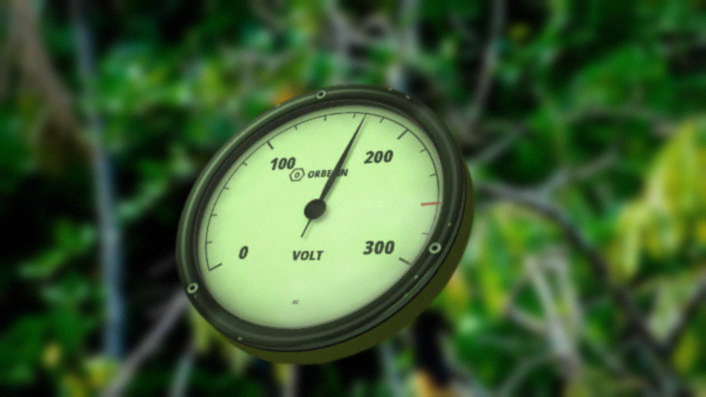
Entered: V 170
